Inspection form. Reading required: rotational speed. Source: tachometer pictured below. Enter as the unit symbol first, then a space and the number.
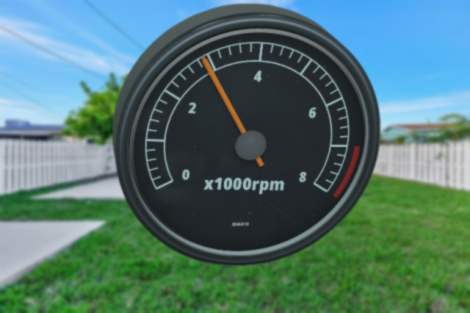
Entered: rpm 2900
